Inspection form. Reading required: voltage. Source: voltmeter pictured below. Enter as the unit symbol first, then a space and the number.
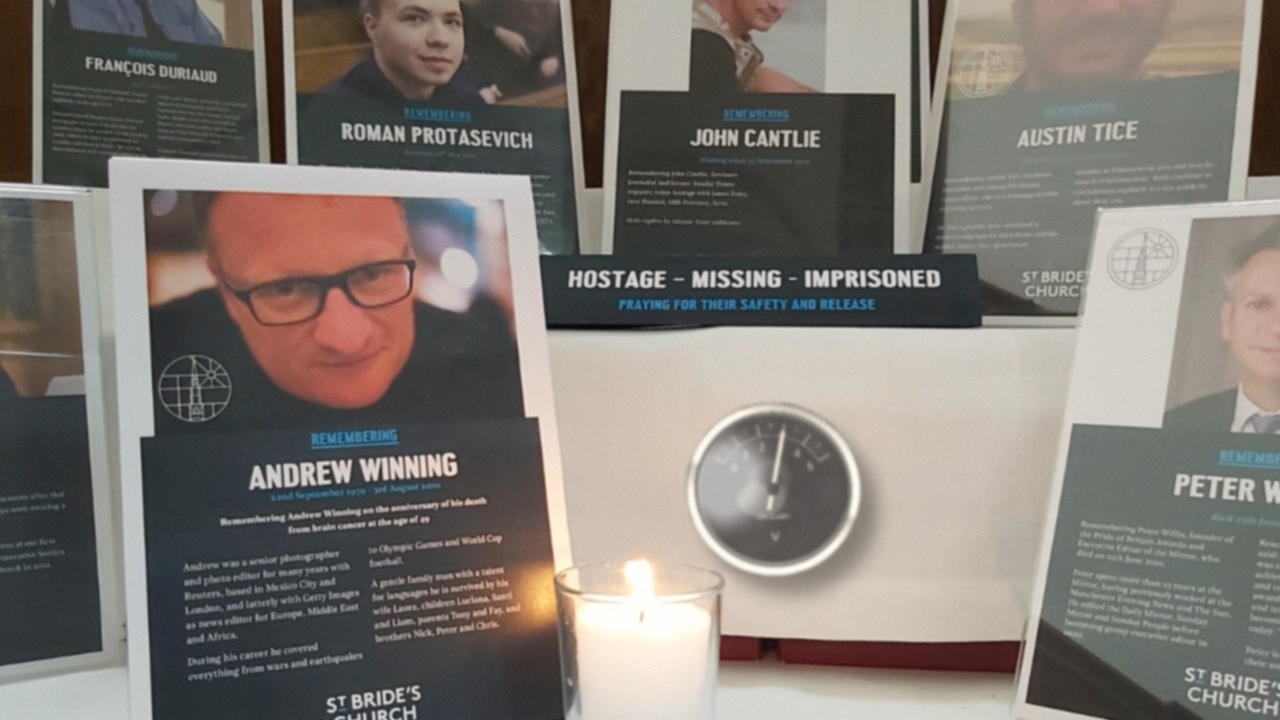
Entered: V 3
